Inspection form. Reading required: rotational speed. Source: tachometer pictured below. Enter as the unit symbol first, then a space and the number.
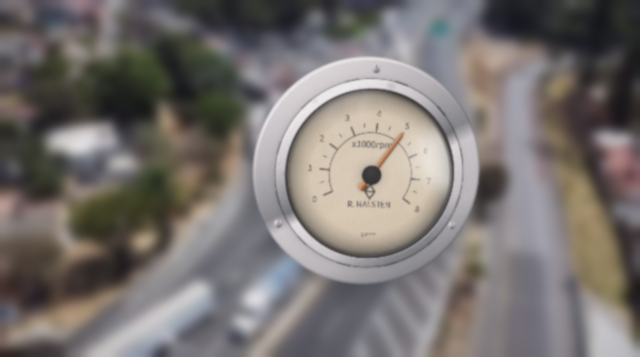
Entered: rpm 5000
